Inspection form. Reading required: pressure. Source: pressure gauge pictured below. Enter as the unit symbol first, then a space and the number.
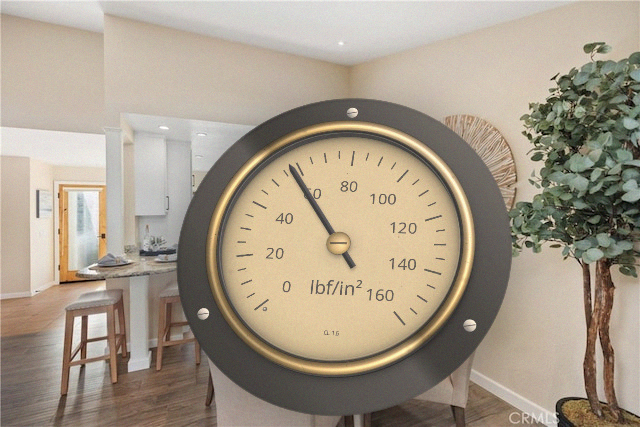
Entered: psi 57.5
